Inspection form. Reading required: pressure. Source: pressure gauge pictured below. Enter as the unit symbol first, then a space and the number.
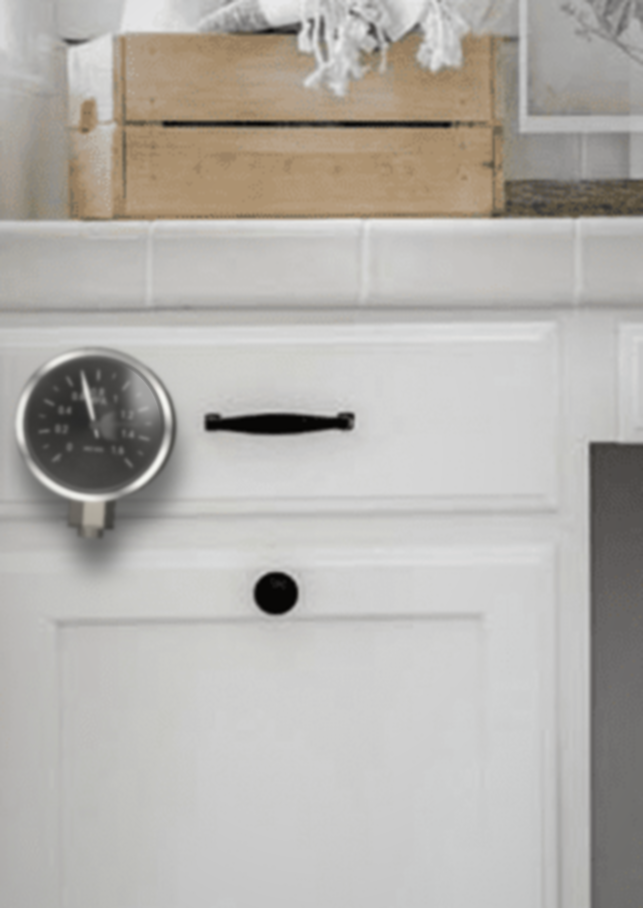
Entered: MPa 0.7
